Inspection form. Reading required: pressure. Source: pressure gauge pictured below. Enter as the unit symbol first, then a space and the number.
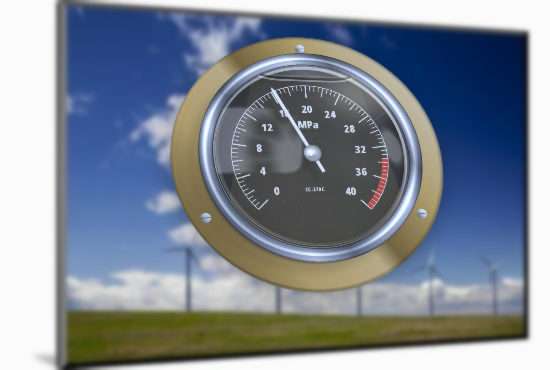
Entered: MPa 16
